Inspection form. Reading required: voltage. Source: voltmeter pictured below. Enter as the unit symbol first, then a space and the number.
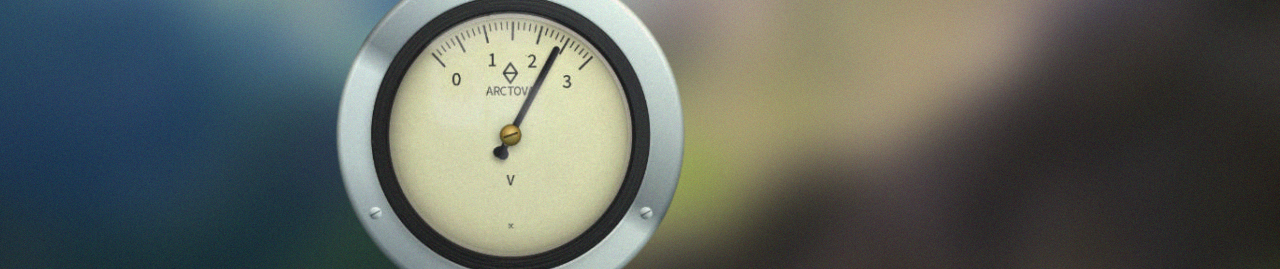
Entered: V 2.4
